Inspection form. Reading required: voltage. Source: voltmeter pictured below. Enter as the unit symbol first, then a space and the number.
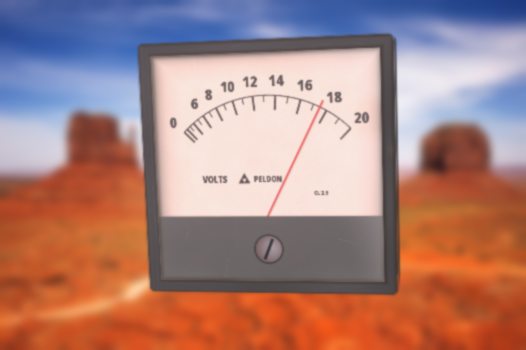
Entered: V 17.5
